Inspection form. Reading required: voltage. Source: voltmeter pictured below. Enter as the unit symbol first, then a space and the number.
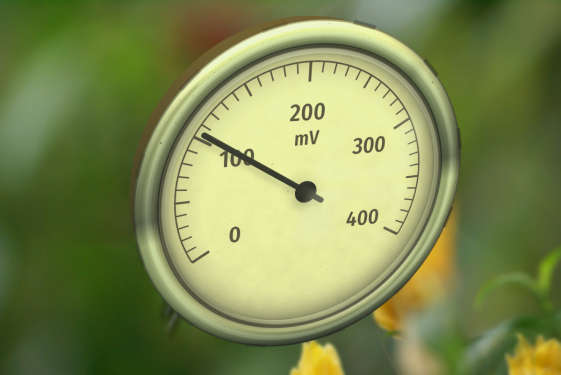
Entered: mV 105
